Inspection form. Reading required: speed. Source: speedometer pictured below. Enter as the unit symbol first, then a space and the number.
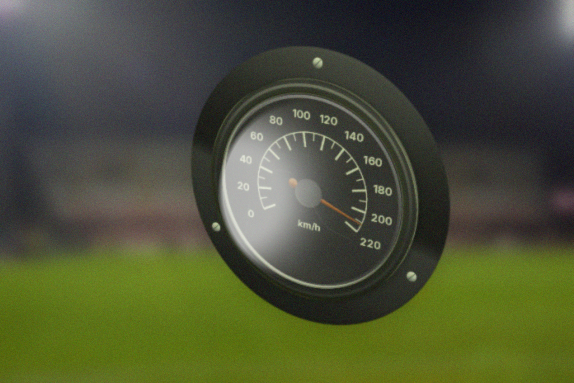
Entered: km/h 210
